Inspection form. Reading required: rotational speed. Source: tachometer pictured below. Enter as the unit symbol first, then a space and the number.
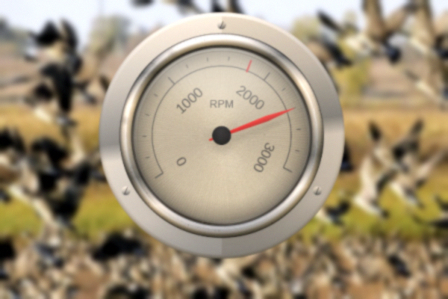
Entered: rpm 2400
